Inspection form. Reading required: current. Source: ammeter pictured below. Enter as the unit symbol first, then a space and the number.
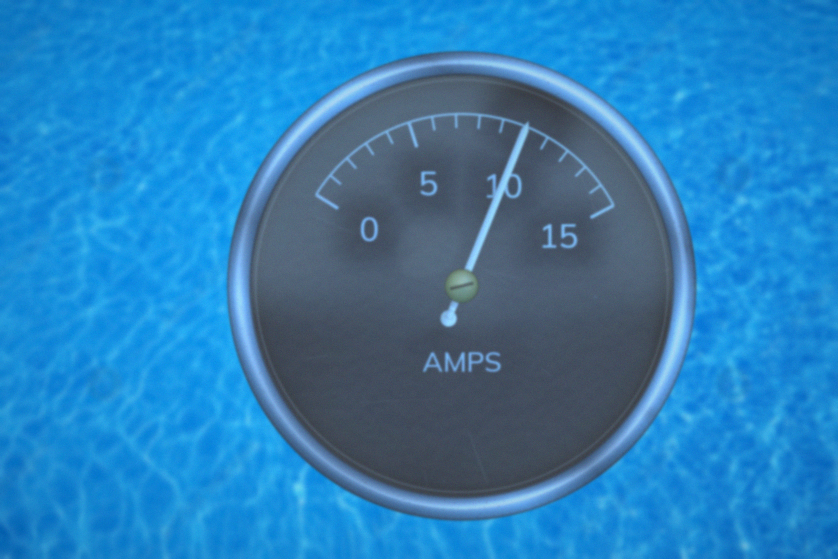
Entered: A 10
